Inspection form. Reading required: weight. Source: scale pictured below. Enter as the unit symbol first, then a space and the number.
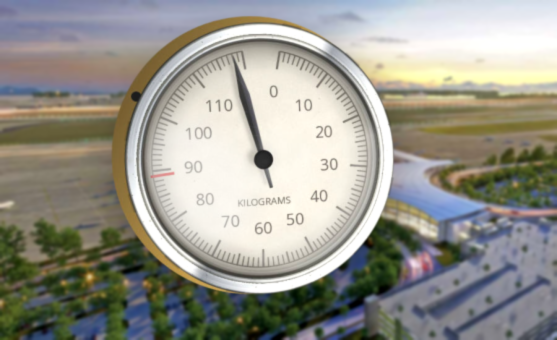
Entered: kg 118
